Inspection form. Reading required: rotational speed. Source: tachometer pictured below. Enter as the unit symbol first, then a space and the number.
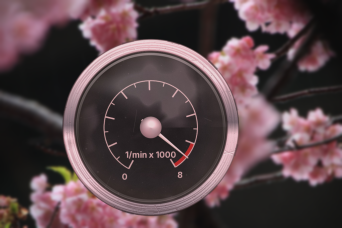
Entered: rpm 7500
